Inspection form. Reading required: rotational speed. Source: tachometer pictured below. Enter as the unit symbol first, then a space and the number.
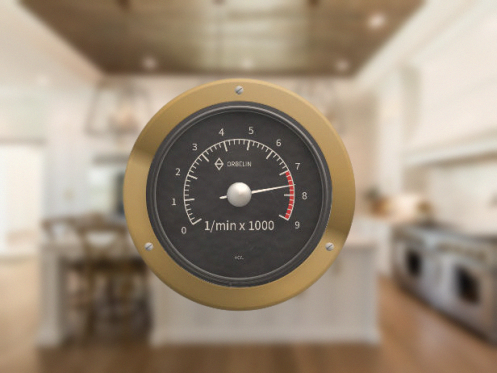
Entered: rpm 7600
